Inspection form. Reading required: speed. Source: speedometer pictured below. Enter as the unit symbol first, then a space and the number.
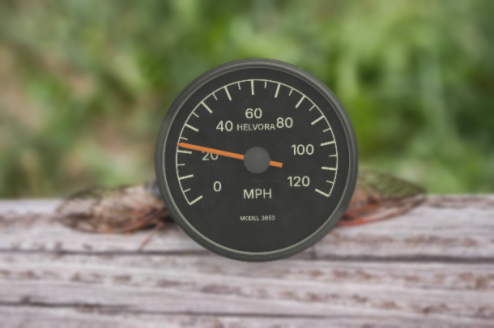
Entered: mph 22.5
